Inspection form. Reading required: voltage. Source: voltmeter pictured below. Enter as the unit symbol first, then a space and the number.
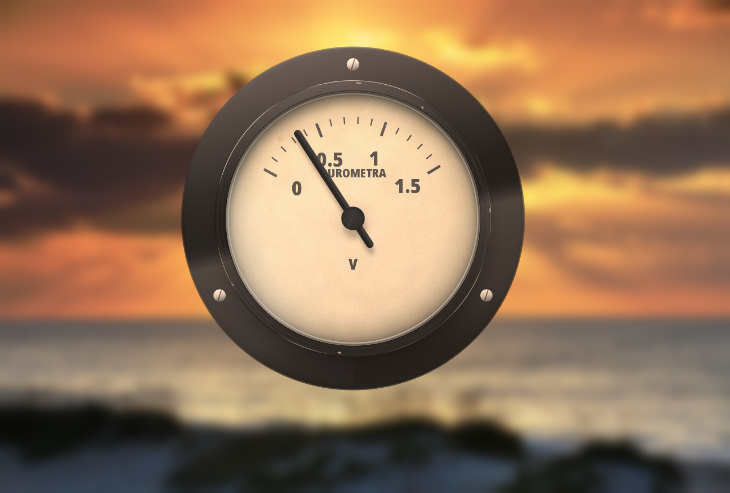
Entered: V 0.35
